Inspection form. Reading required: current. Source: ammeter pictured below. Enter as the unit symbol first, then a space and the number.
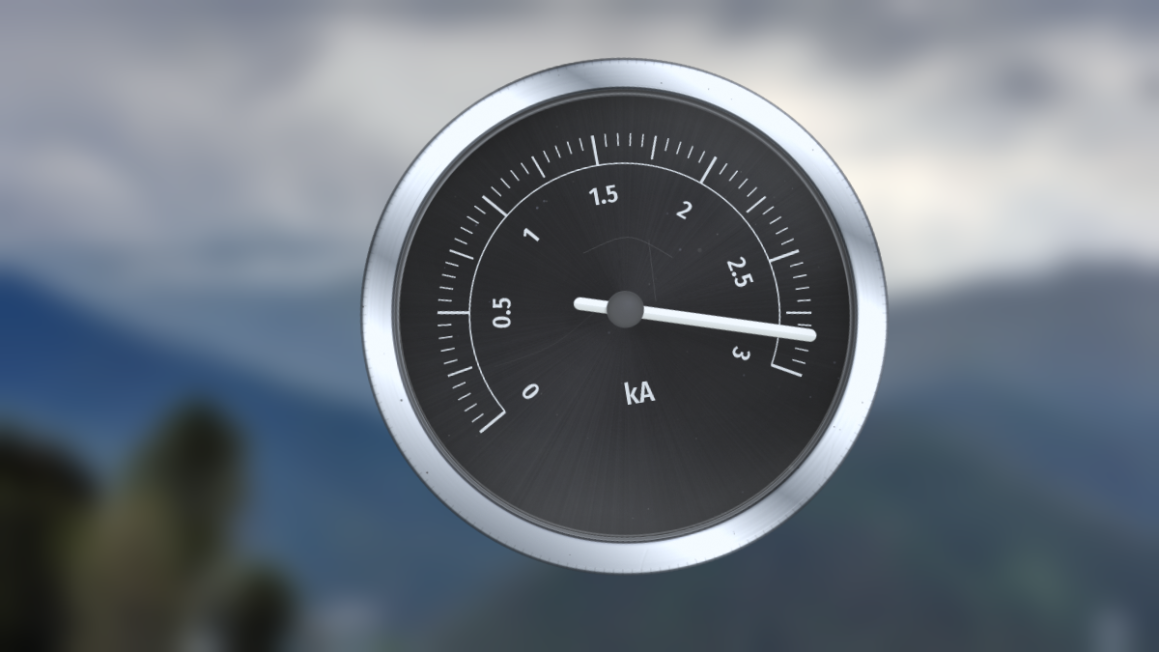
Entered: kA 2.85
